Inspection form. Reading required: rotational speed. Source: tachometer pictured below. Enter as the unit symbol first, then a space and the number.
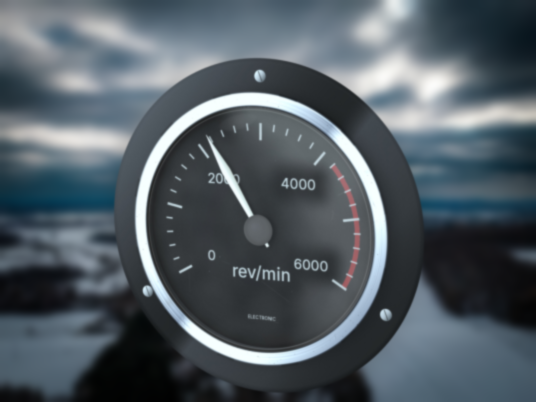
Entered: rpm 2200
